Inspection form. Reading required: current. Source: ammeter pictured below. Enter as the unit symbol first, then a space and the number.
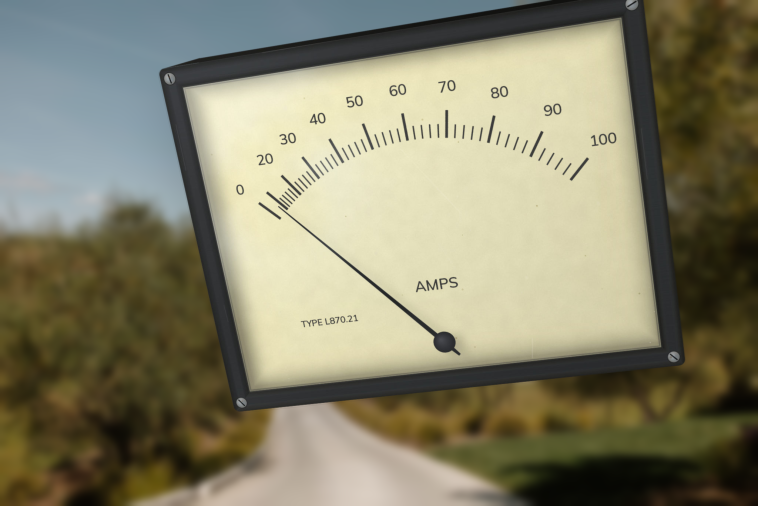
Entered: A 10
